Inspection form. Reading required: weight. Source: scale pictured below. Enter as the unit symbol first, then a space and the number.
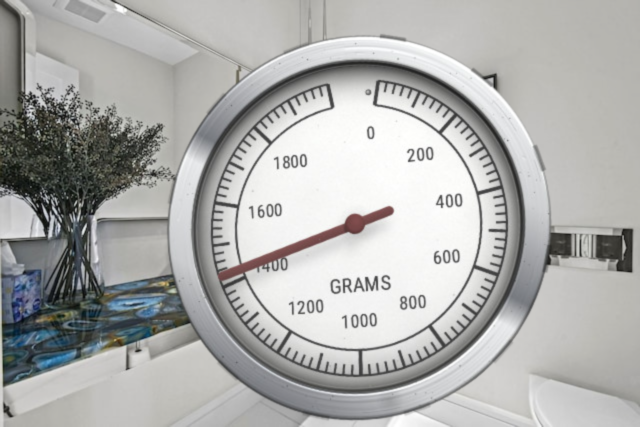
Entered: g 1420
